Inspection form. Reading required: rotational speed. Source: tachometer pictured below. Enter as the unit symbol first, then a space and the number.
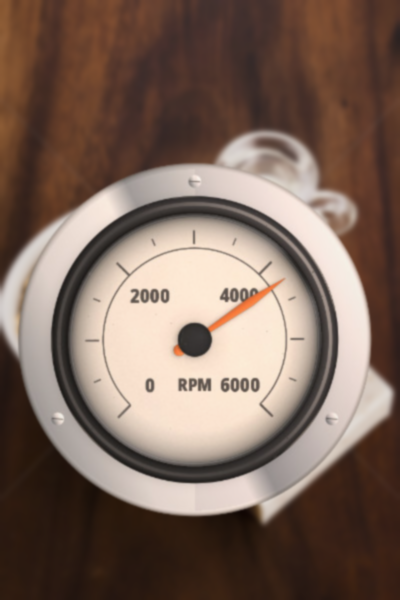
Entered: rpm 4250
